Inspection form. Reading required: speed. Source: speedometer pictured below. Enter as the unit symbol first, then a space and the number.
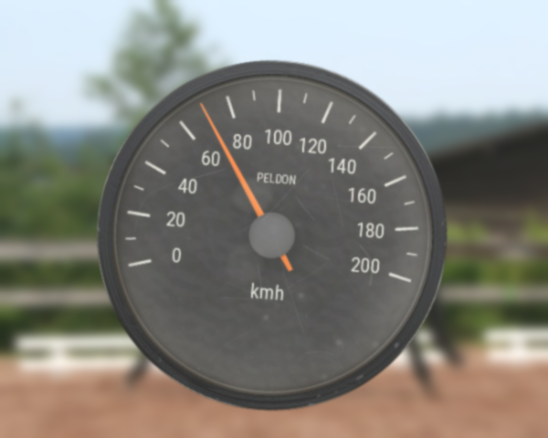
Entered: km/h 70
